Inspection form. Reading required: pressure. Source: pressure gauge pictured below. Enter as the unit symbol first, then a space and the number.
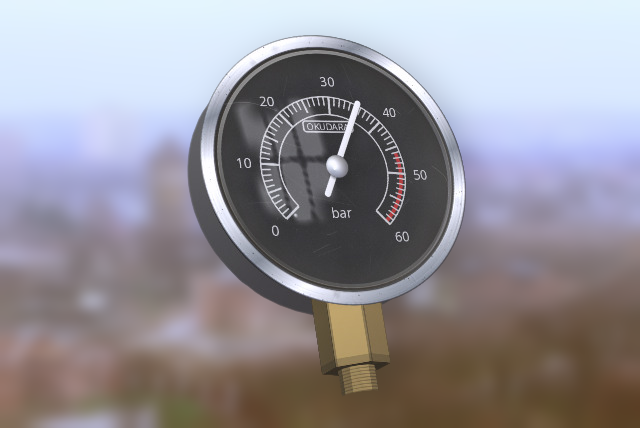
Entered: bar 35
